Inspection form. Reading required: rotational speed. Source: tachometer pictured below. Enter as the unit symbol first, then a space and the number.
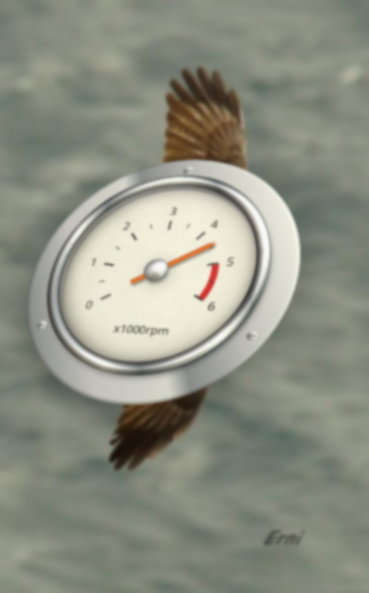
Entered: rpm 4500
